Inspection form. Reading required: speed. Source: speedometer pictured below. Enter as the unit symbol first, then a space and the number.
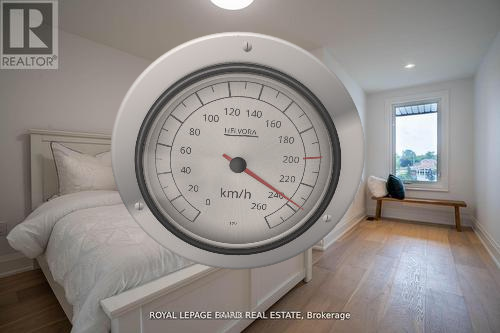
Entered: km/h 235
